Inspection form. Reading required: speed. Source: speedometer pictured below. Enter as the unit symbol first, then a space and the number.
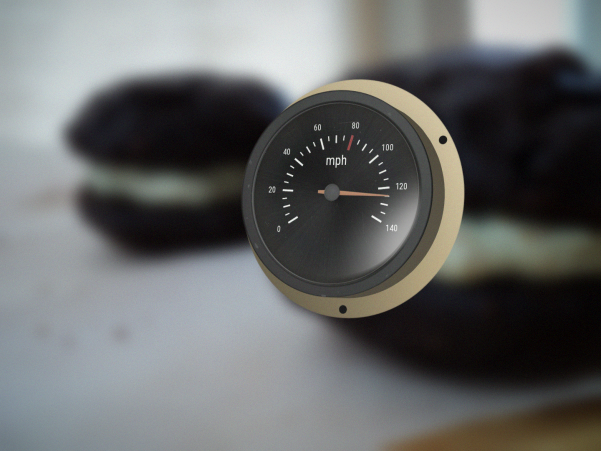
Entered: mph 125
